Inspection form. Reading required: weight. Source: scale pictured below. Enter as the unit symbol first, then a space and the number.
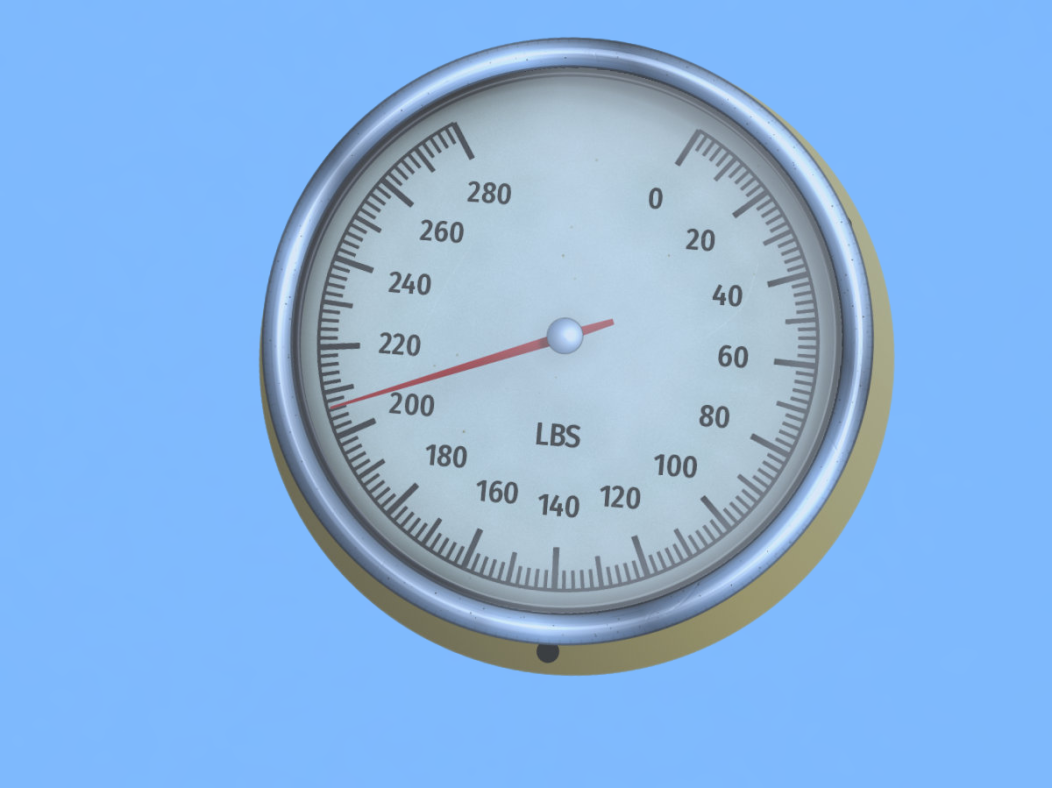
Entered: lb 206
